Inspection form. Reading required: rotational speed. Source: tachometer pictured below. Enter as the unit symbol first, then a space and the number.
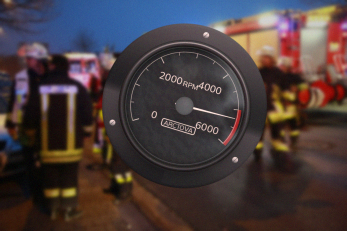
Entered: rpm 5250
